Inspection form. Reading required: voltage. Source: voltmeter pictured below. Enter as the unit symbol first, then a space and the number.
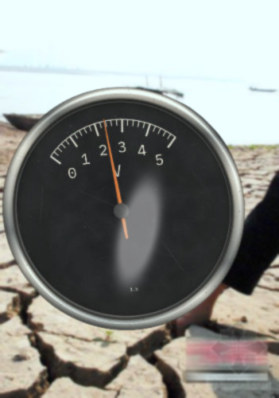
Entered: V 2.4
